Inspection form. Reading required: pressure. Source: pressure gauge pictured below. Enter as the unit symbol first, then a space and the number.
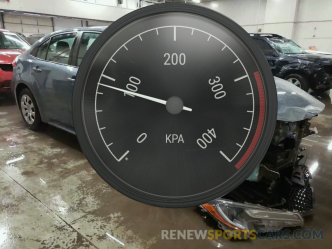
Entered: kPa 90
